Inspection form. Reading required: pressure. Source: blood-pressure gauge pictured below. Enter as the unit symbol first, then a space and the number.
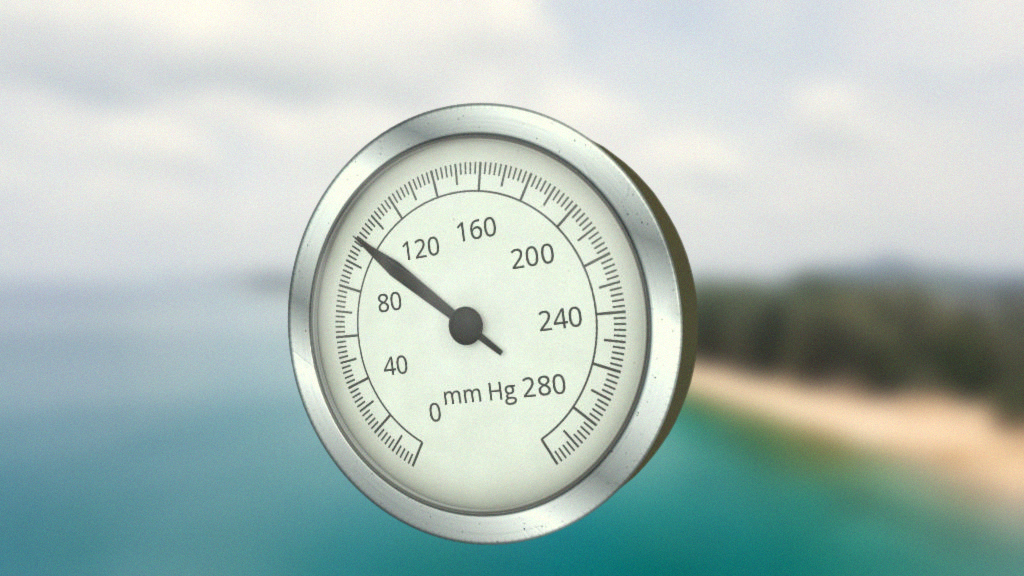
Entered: mmHg 100
